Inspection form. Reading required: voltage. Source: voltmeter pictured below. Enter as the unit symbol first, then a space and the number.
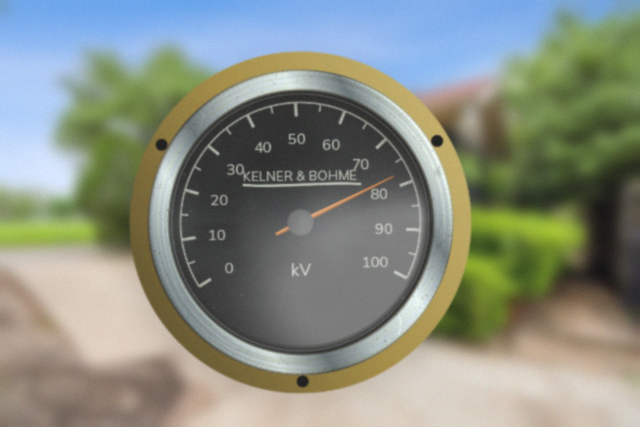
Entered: kV 77.5
